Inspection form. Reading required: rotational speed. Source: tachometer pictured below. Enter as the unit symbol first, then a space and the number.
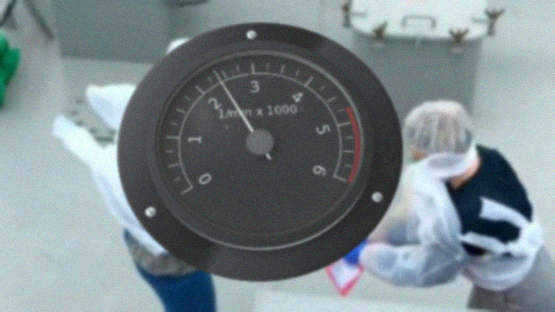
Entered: rpm 2375
